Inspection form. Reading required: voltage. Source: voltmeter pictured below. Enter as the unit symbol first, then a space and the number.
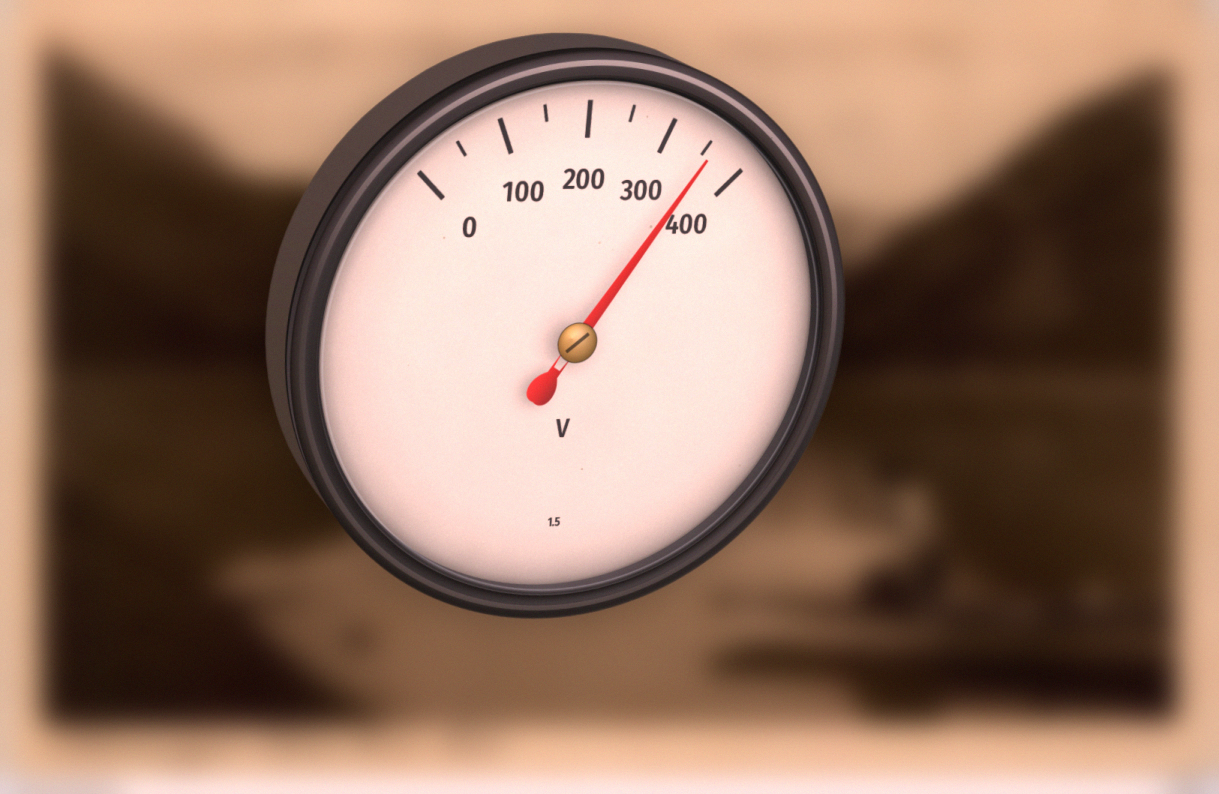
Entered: V 350
